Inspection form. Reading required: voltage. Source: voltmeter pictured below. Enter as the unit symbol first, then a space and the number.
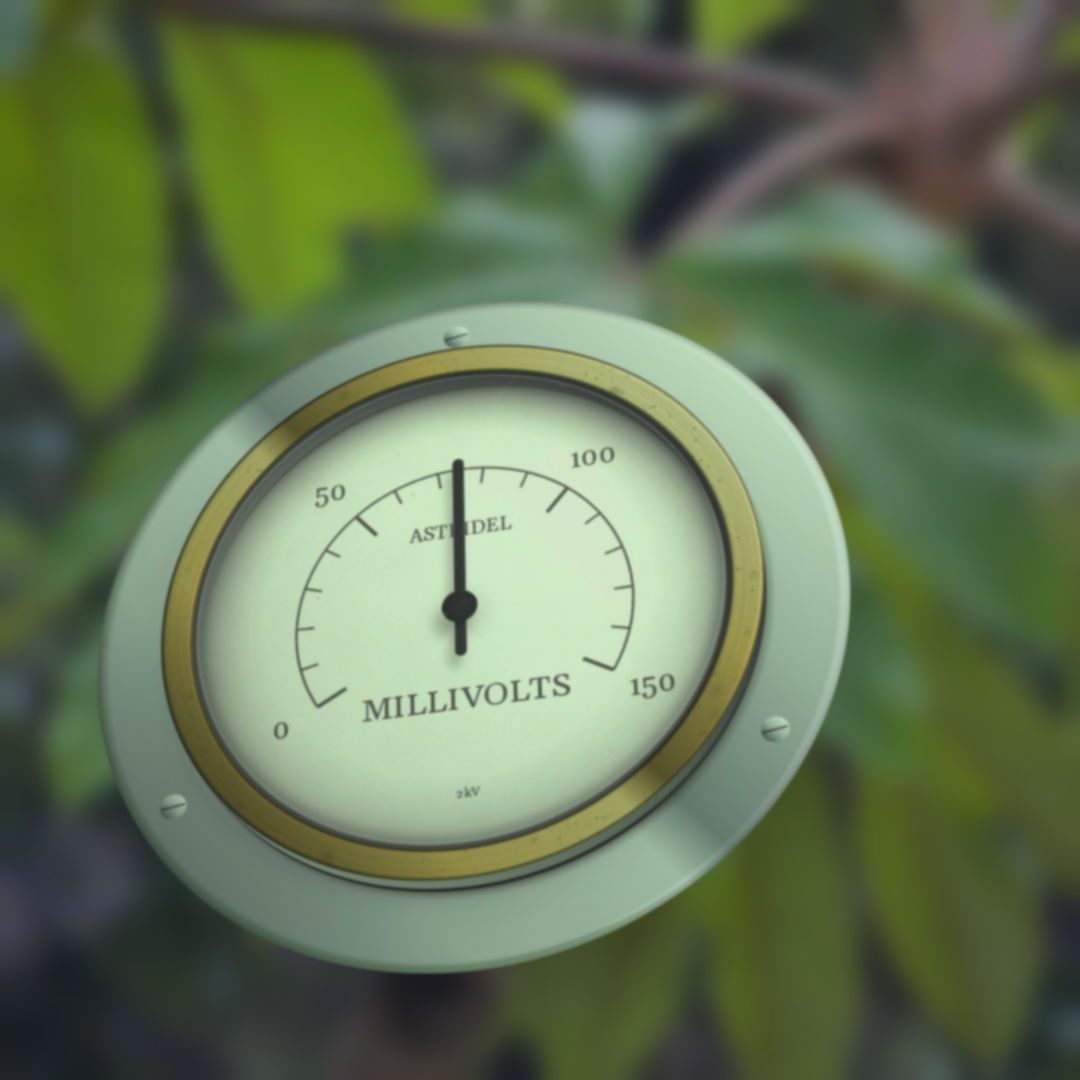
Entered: mV 75
